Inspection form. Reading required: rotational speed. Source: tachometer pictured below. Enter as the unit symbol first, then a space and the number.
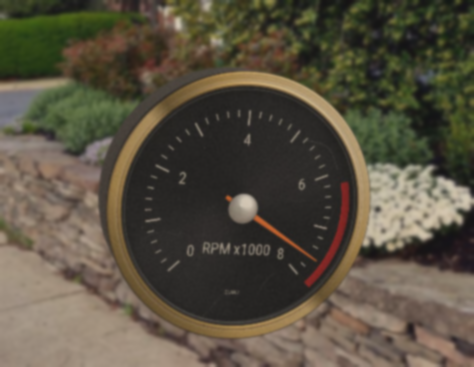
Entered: rpm 7600
